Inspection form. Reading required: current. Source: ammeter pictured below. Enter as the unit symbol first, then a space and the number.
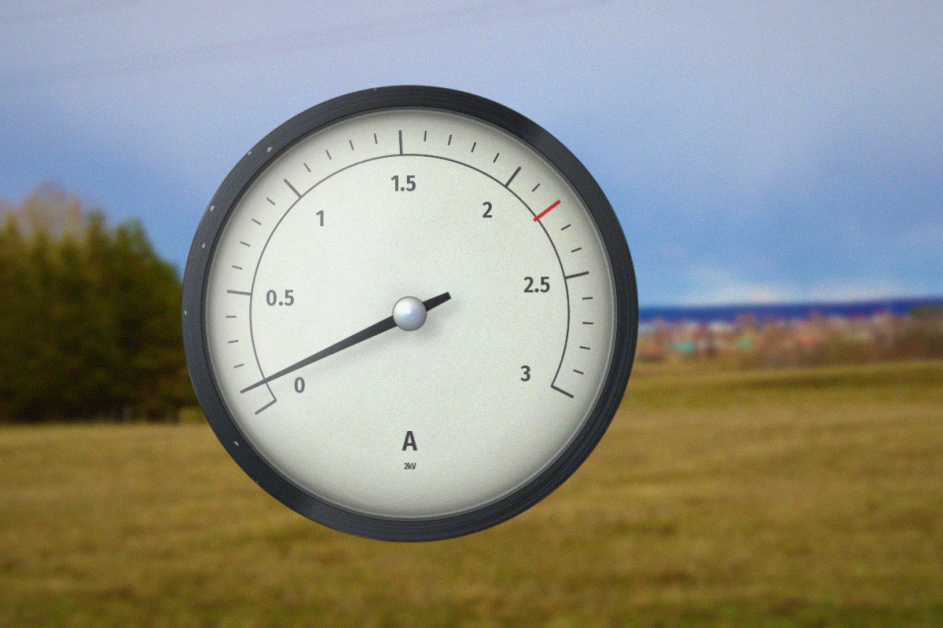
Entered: A 0.1
